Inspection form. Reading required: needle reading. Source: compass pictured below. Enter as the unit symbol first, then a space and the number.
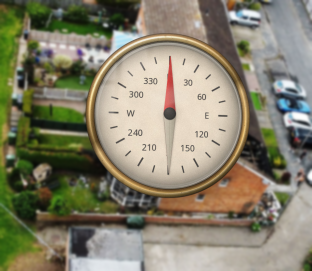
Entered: ° 0
